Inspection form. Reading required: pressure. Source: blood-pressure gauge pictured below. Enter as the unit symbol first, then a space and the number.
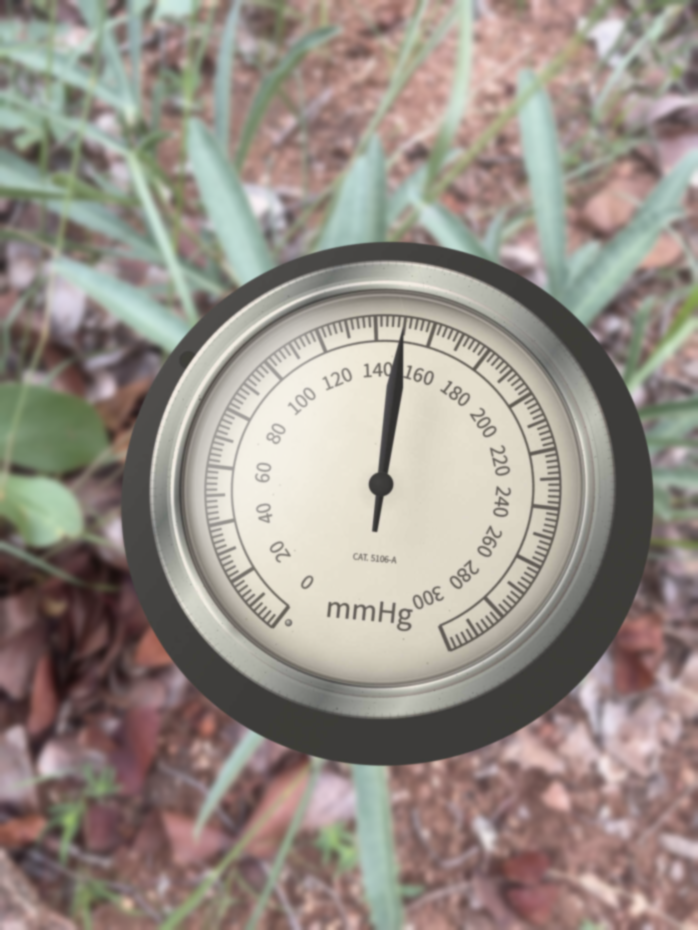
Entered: mmHg 150
